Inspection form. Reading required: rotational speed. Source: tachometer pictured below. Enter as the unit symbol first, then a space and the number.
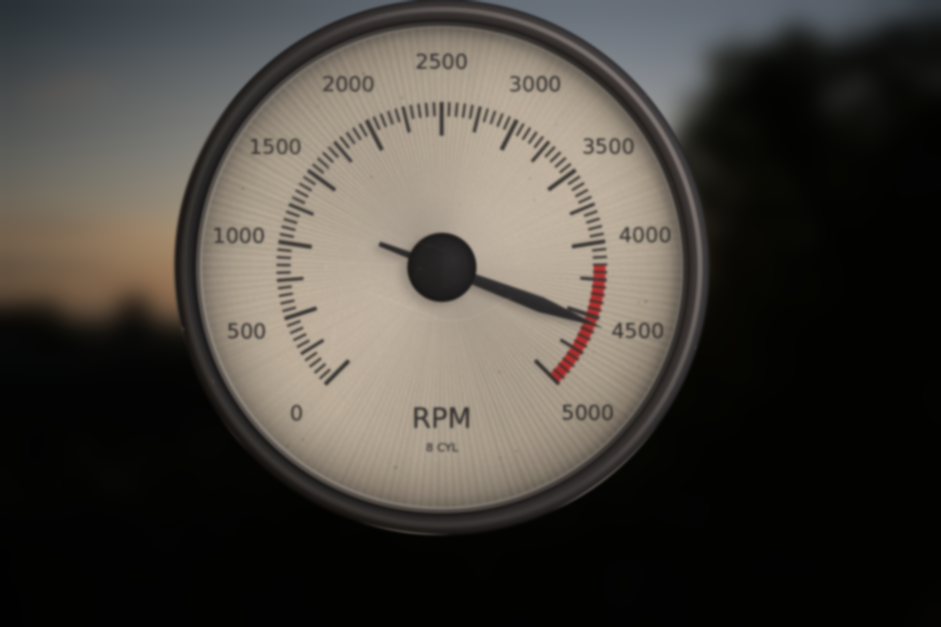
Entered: rpm 4550
